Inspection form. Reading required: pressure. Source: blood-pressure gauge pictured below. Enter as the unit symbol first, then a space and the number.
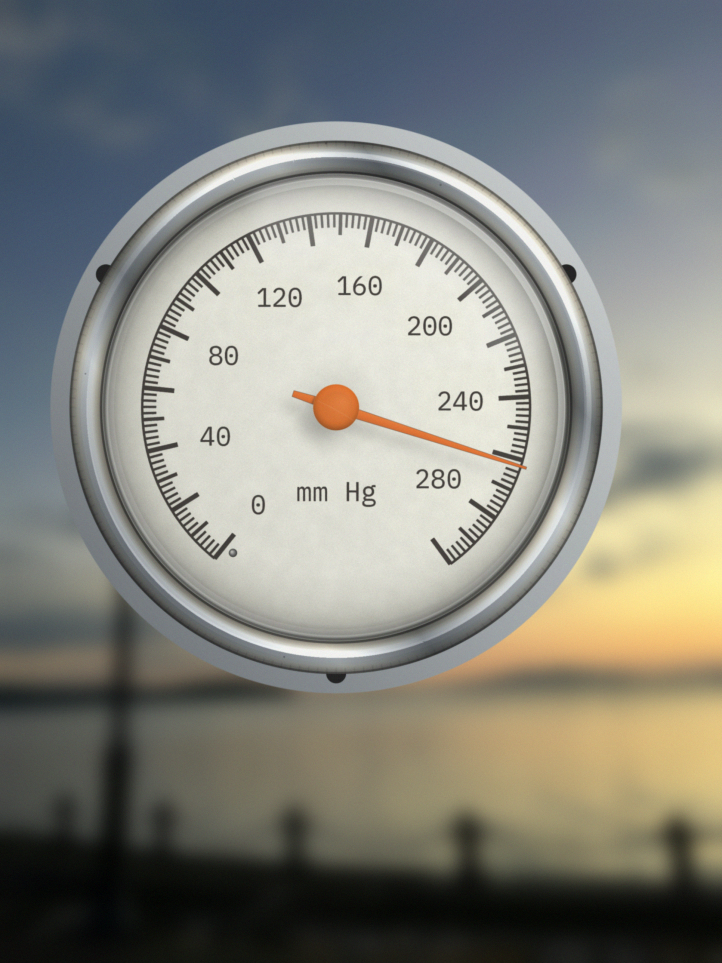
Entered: mmHg 262
